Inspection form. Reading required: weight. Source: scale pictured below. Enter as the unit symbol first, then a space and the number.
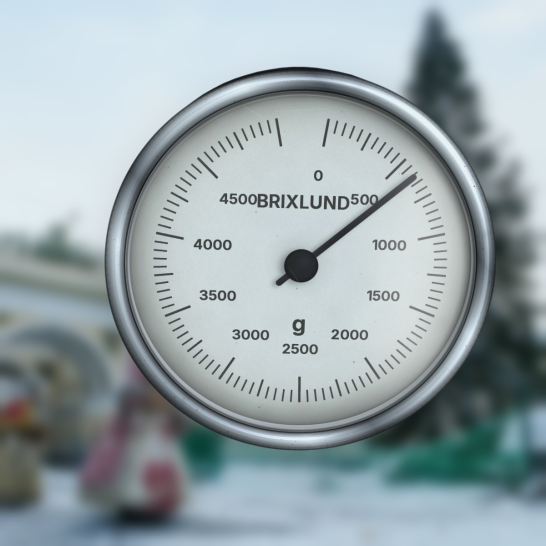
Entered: g 600
